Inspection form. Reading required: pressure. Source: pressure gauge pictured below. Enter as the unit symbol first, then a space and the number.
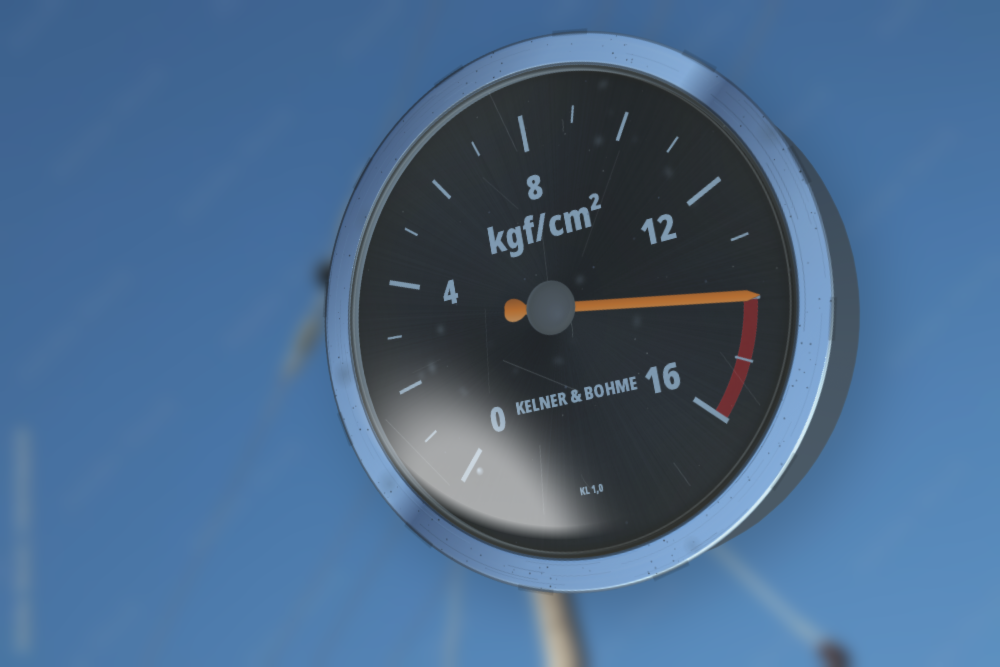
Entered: kg/cm² 14
